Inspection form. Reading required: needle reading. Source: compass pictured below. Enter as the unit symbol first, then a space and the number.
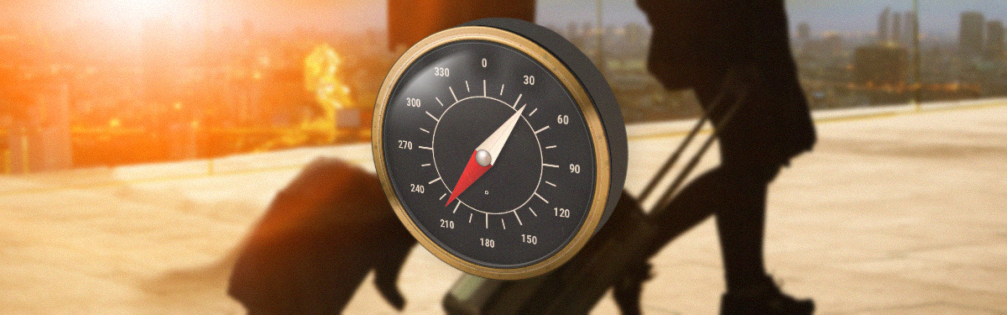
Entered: ° 217.5
